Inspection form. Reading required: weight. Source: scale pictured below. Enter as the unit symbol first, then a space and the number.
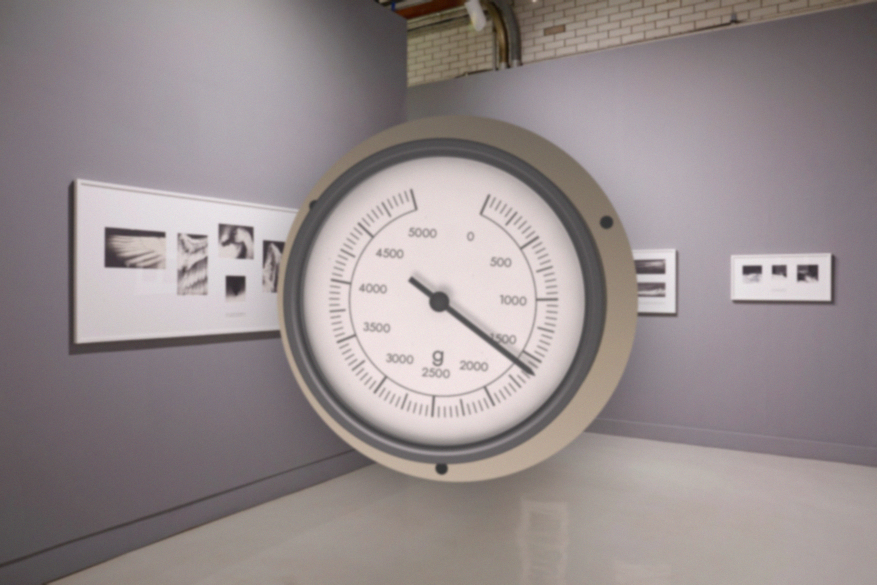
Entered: g 1600
